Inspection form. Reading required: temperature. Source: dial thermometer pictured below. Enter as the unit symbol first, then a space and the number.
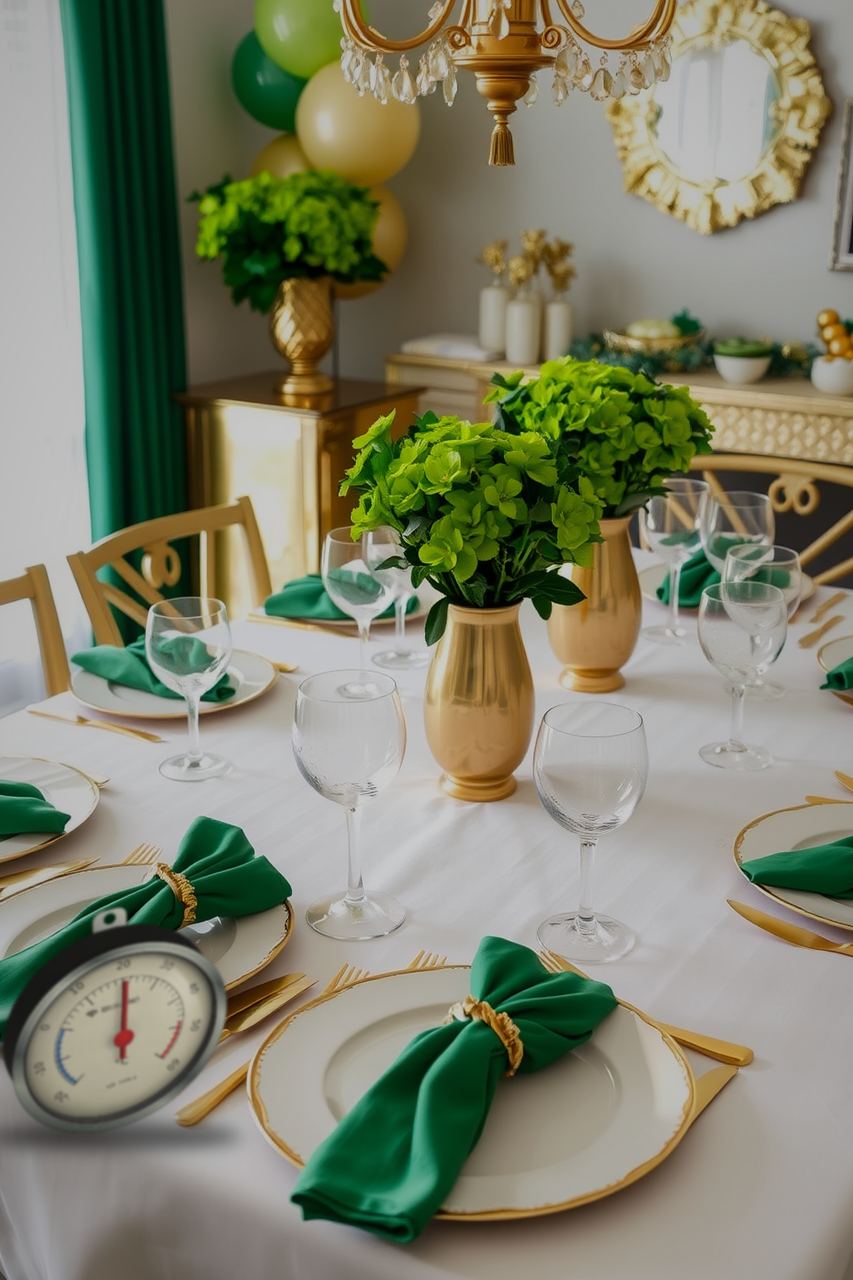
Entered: °C 20
